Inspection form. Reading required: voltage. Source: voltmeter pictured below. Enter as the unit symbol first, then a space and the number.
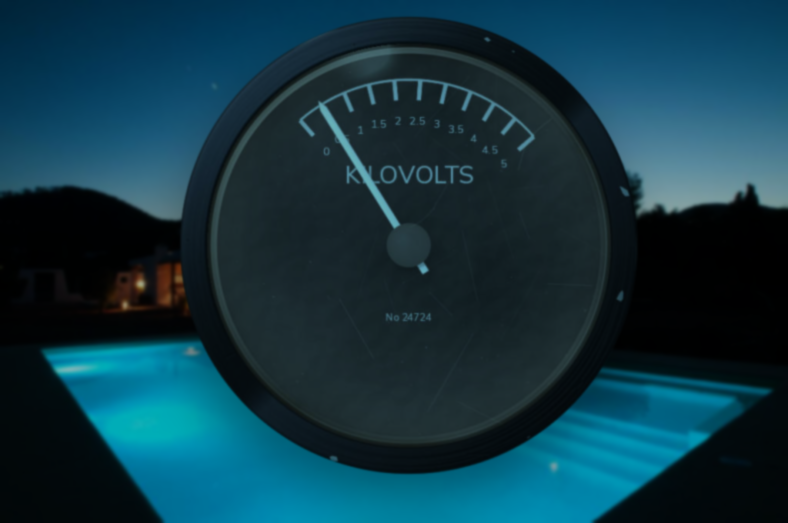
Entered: kV 0.5
